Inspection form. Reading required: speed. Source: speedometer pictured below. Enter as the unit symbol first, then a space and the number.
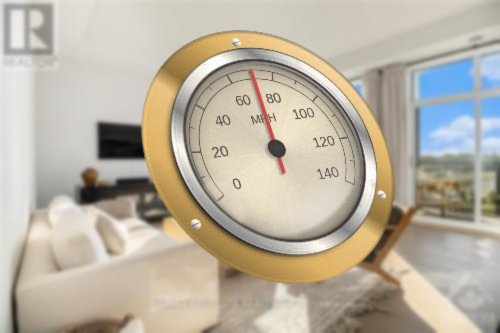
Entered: mph 70
